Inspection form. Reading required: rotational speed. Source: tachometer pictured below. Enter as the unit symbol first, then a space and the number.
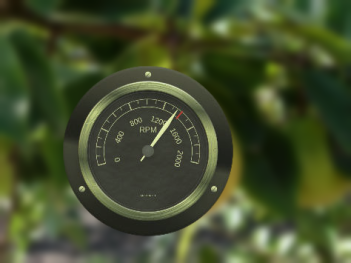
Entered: rpm 1350
